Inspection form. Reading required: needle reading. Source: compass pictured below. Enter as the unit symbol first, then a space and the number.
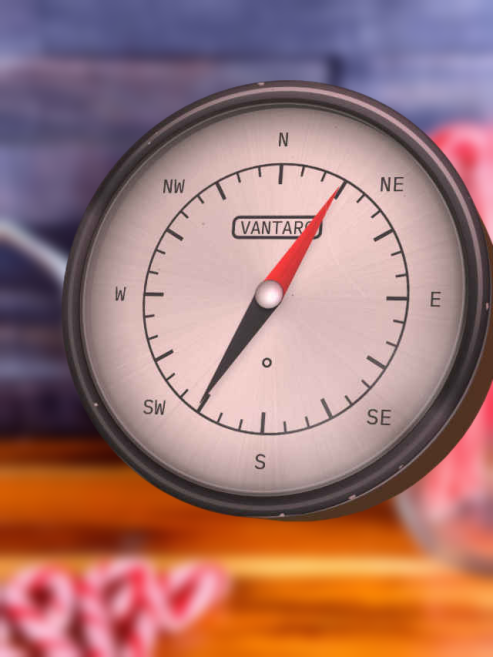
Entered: ° 30
